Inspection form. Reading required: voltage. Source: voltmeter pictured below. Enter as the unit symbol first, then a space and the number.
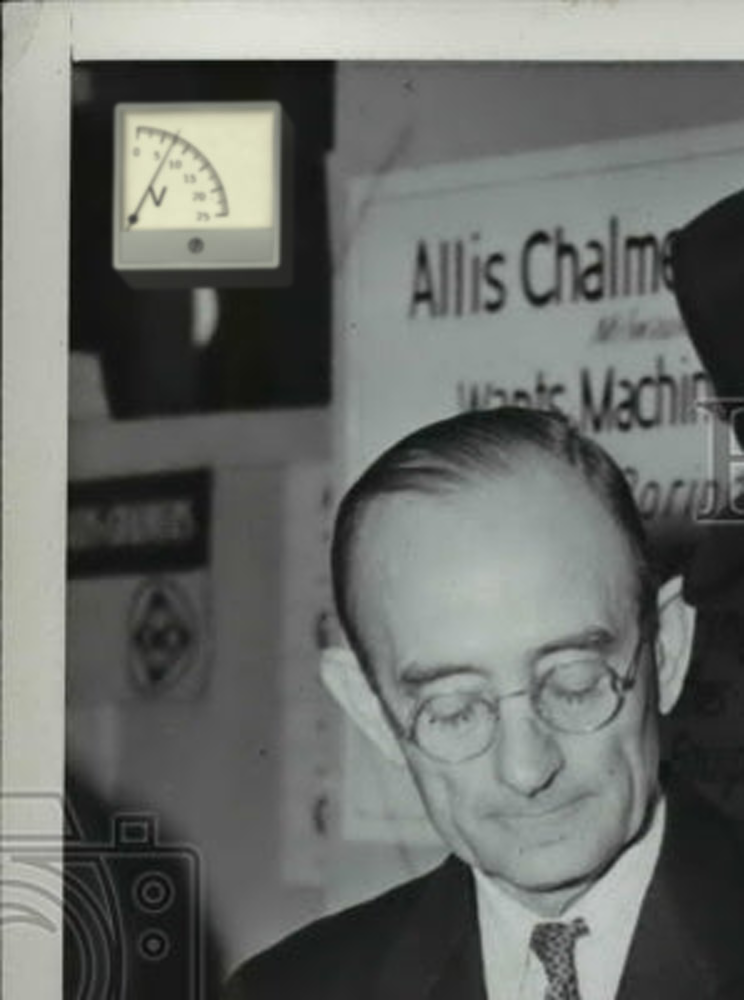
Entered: V 7.5
